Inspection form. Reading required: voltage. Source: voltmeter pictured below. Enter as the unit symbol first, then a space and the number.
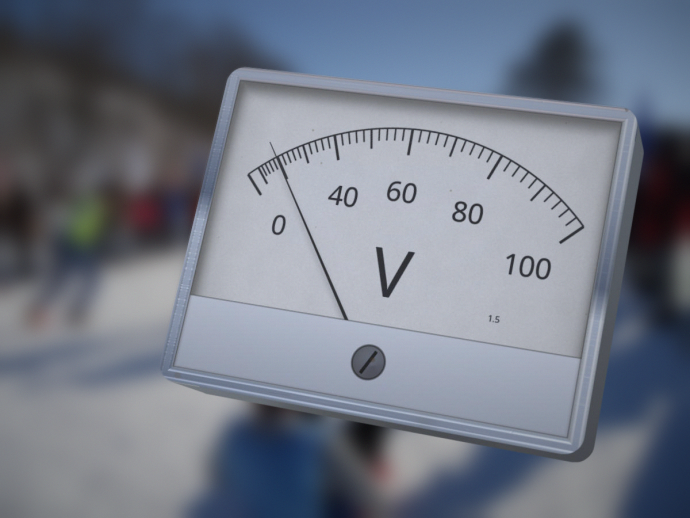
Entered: V 20
